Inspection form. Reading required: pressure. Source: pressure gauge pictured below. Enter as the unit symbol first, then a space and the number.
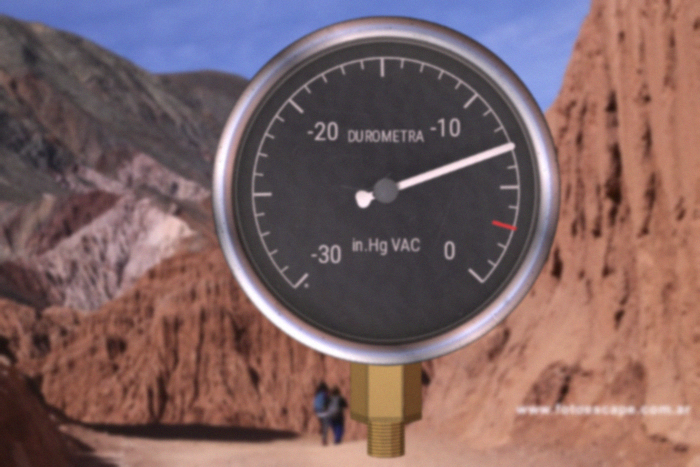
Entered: inHg -7
